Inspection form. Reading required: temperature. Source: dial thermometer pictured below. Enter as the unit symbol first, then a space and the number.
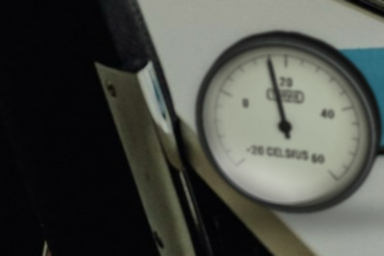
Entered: °C 16
